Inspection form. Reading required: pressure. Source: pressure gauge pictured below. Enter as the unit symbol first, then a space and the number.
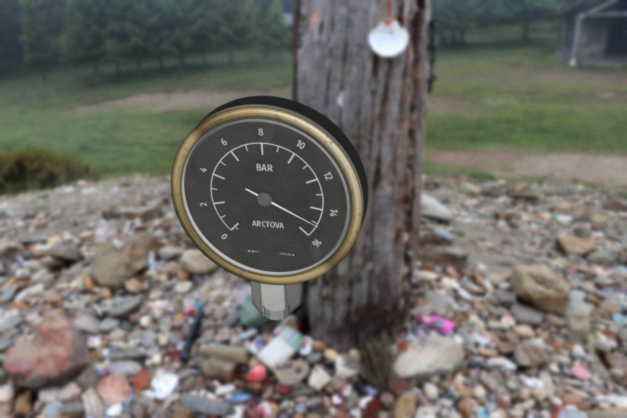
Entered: bar 15
